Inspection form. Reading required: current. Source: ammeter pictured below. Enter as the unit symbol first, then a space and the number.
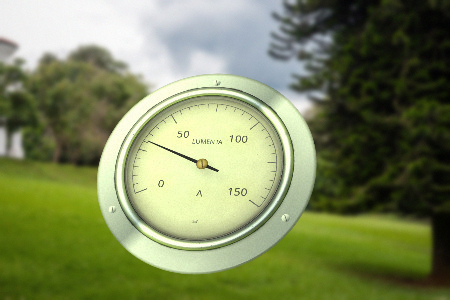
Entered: A 30
